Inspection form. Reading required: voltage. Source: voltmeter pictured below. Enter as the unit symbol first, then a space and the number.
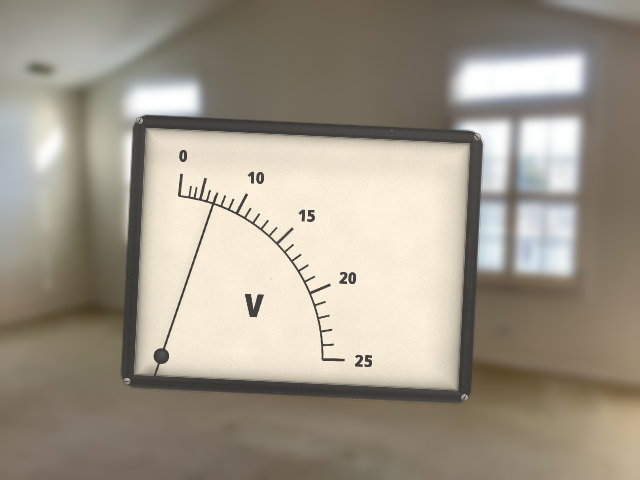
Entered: V 7
